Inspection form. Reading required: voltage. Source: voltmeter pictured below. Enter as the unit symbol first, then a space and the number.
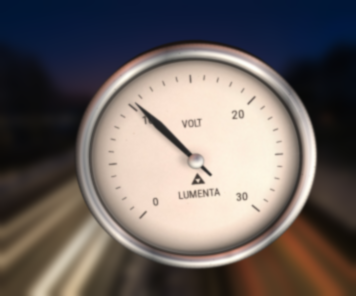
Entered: V 10.5
